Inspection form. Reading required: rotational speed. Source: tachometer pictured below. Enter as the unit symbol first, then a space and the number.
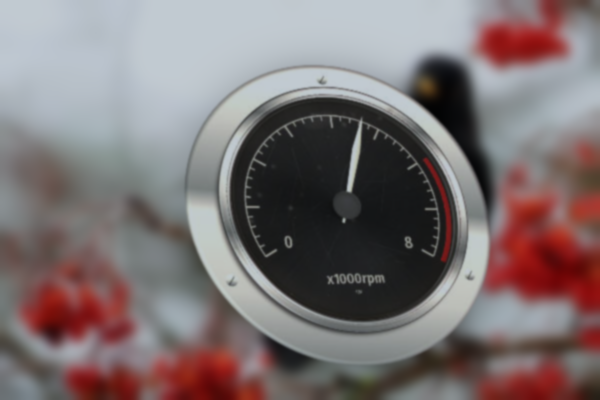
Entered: rpm 4600
